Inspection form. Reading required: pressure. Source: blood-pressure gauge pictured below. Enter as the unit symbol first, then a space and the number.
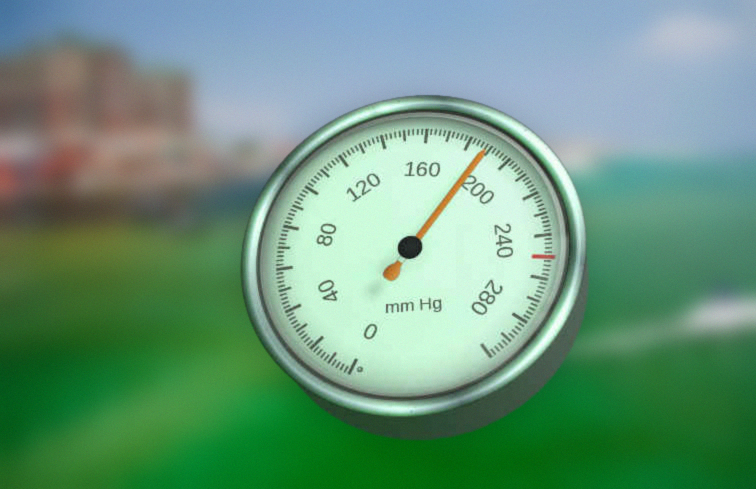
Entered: mmHg 190
